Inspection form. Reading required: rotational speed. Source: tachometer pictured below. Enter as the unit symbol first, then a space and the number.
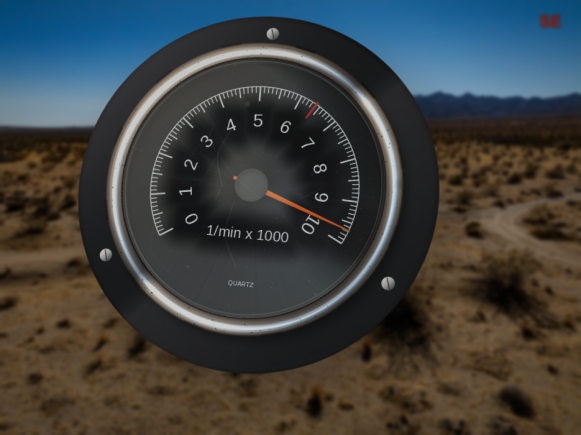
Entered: rpm 9700
